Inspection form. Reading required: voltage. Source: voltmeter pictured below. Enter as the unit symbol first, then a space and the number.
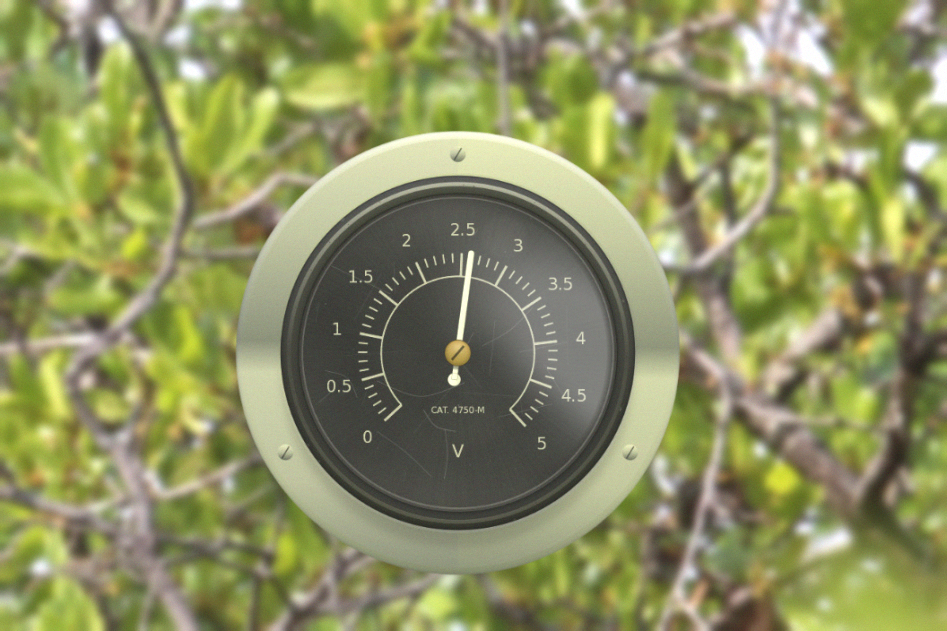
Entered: V 2.6
